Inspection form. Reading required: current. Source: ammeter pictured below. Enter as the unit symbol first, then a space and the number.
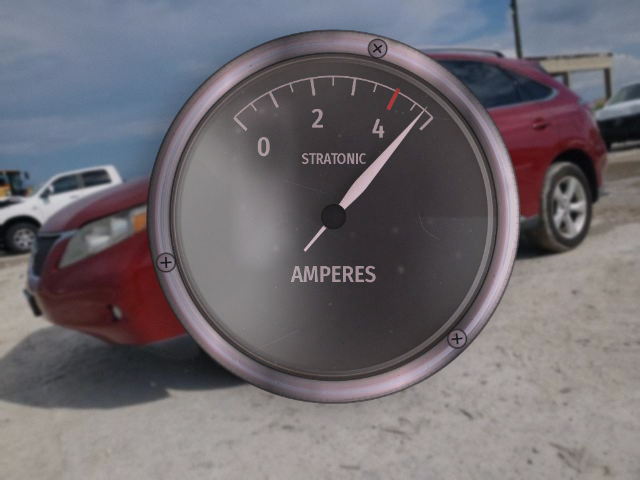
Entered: A 4.75
